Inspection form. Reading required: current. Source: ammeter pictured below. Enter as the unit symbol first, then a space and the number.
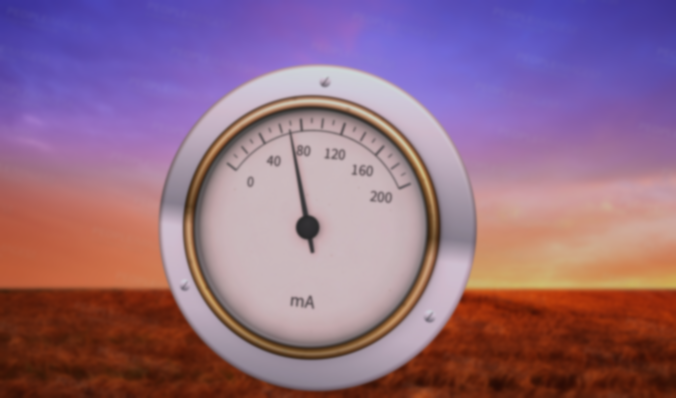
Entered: mA 70
